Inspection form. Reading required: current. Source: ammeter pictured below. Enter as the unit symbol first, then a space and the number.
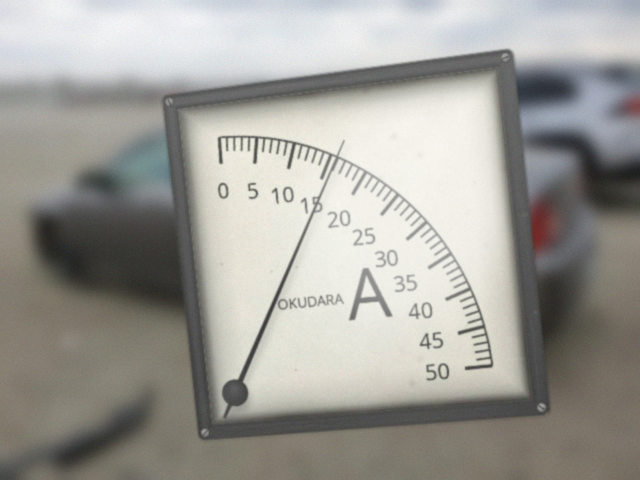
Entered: A 16
